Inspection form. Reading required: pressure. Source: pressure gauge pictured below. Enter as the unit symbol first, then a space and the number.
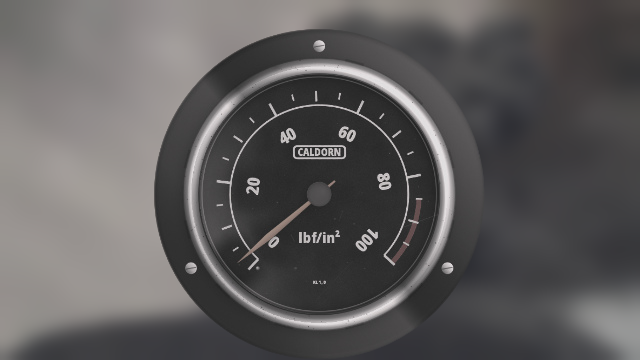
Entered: psi 2.5
